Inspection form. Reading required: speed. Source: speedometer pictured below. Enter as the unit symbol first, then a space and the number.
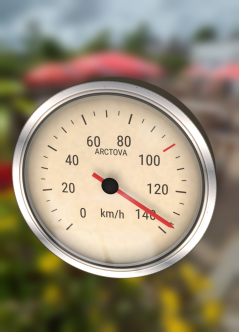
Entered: km/h 135
